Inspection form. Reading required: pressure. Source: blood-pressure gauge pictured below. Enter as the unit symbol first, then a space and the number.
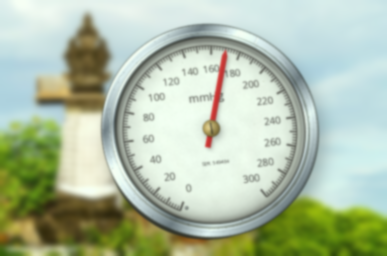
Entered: mmHg 170
